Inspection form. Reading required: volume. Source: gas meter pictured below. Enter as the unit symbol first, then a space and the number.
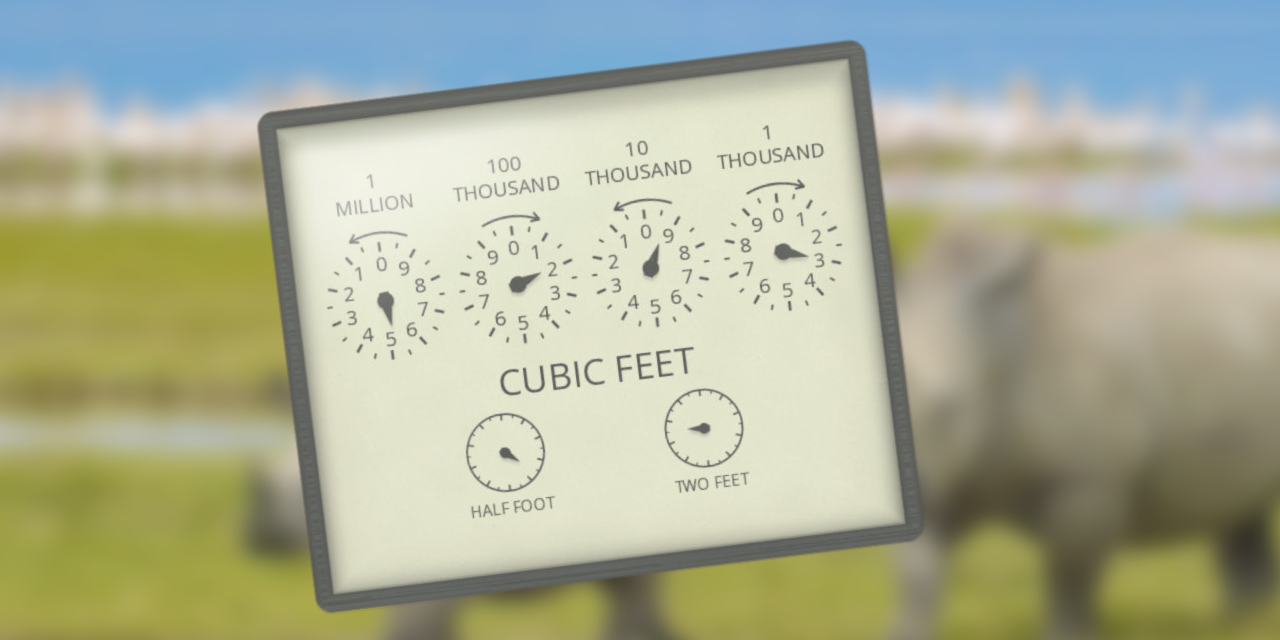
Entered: ft³ 519300
